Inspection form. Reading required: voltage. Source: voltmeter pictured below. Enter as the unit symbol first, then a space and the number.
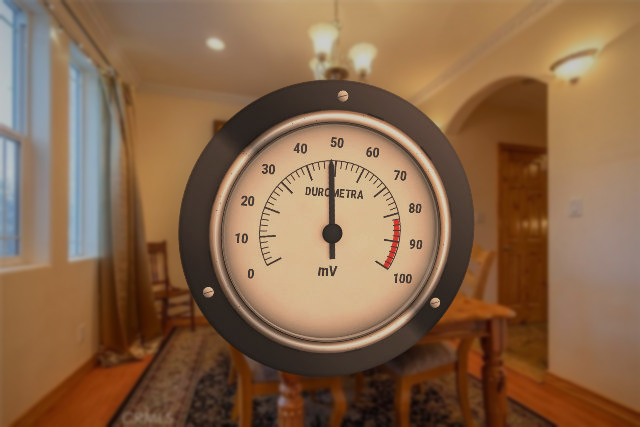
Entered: mV 48
